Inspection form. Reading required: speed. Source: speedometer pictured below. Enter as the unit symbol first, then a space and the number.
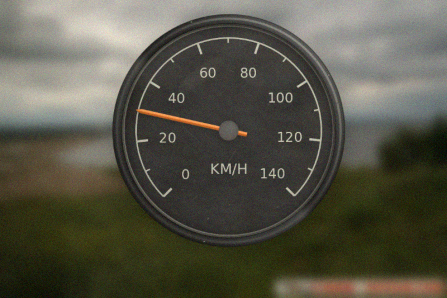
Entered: km/h 30
